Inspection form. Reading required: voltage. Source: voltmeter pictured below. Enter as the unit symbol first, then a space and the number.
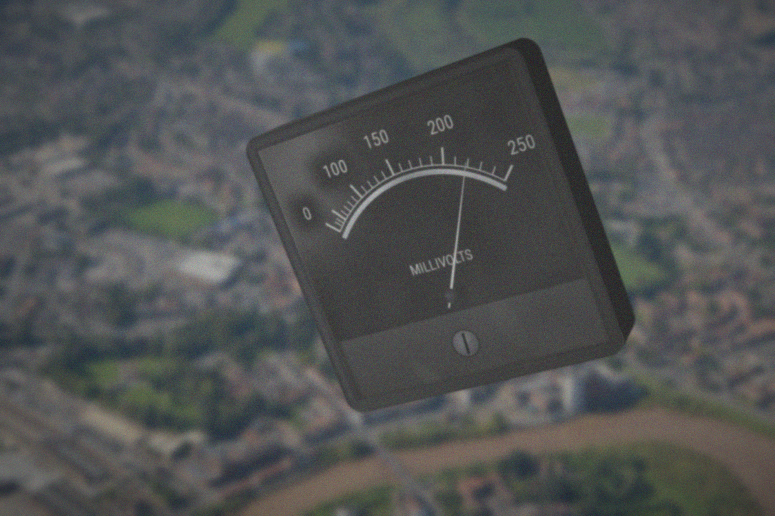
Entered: mV 220
